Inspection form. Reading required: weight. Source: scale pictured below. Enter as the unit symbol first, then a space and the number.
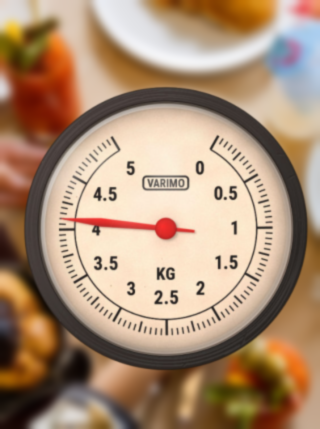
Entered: kg 4.1
